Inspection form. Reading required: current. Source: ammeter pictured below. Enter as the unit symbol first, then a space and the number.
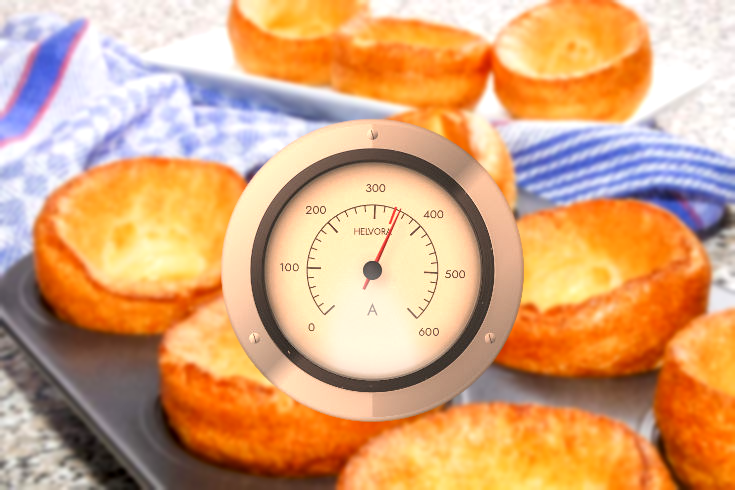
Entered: A 350
